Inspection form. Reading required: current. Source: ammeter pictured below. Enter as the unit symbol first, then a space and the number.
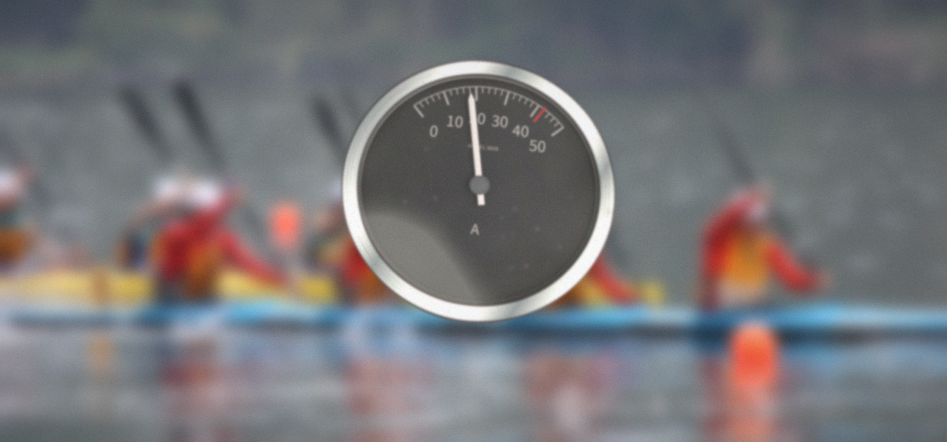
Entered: A 18
